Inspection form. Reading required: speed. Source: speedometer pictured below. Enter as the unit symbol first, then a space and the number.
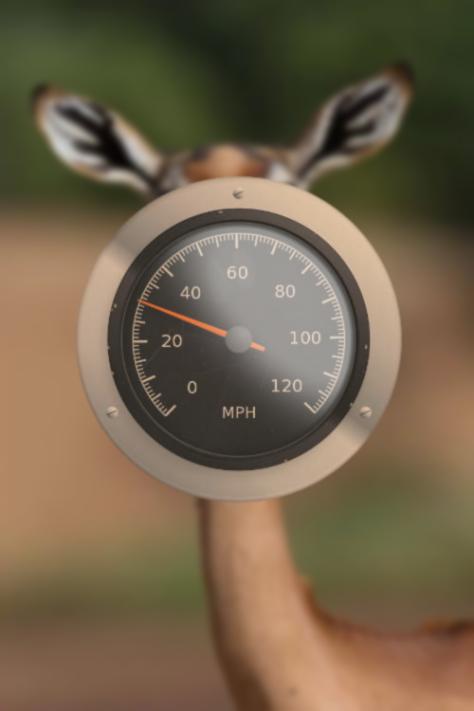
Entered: mph 30
